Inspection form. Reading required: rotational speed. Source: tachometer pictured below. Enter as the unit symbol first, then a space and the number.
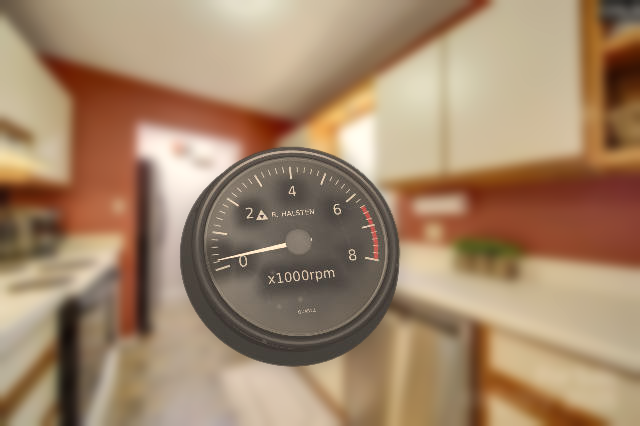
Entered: rpm 200
